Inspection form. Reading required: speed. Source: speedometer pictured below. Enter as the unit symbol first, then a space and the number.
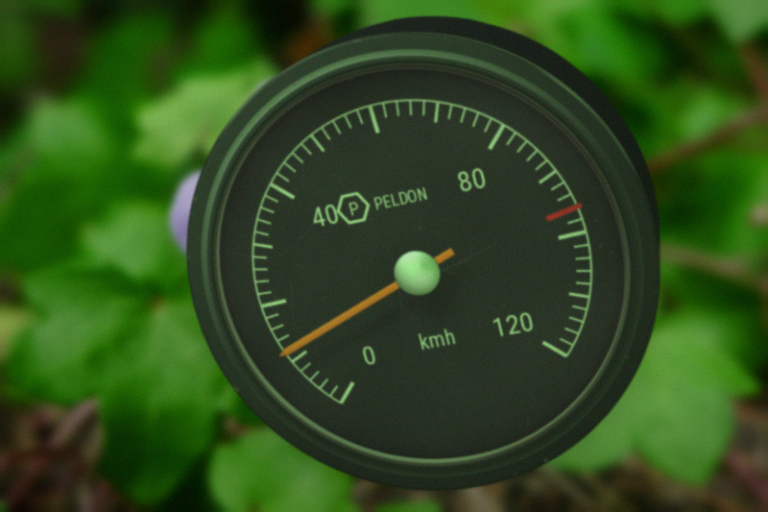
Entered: km/h 12
